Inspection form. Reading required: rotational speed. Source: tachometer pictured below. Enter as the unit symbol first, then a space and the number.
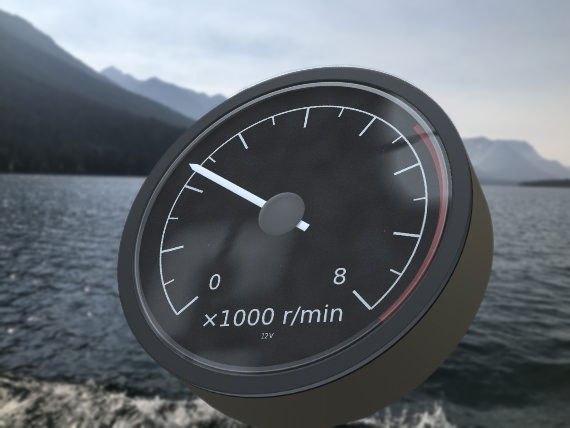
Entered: rpm 2250
